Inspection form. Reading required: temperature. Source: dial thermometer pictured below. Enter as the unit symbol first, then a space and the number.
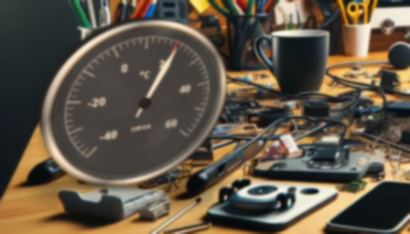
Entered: °C 20
